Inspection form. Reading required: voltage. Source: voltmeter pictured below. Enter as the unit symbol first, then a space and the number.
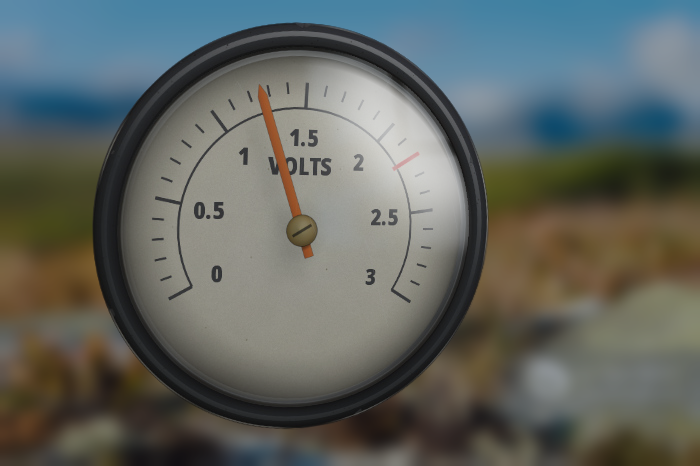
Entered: V 1.25
